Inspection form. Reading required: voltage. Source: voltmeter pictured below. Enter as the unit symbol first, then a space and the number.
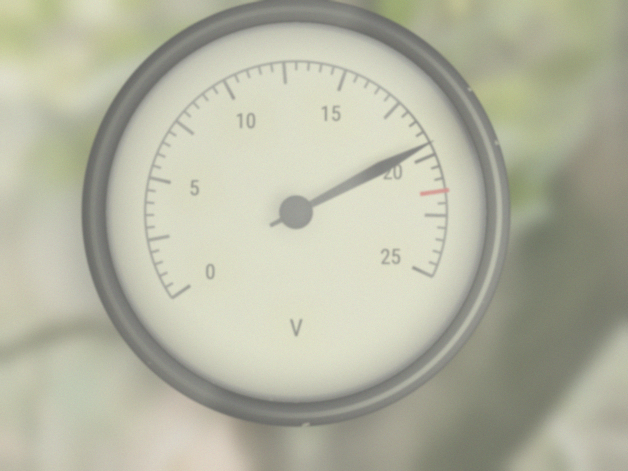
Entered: V 19.5
